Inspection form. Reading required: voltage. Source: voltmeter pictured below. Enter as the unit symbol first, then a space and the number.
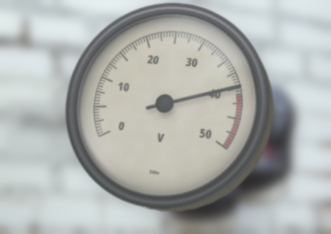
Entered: V 40
